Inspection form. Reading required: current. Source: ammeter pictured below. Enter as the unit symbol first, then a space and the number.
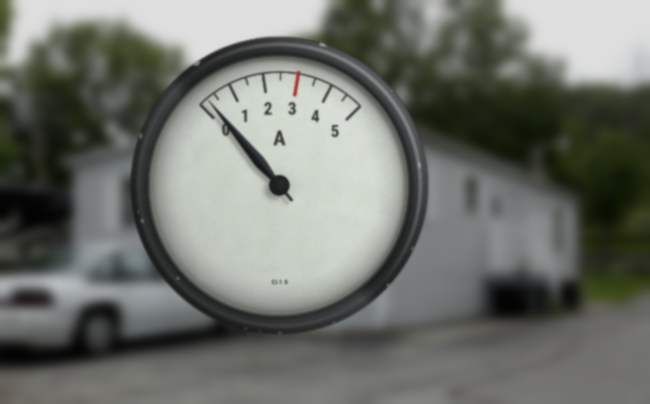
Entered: A 0.25
